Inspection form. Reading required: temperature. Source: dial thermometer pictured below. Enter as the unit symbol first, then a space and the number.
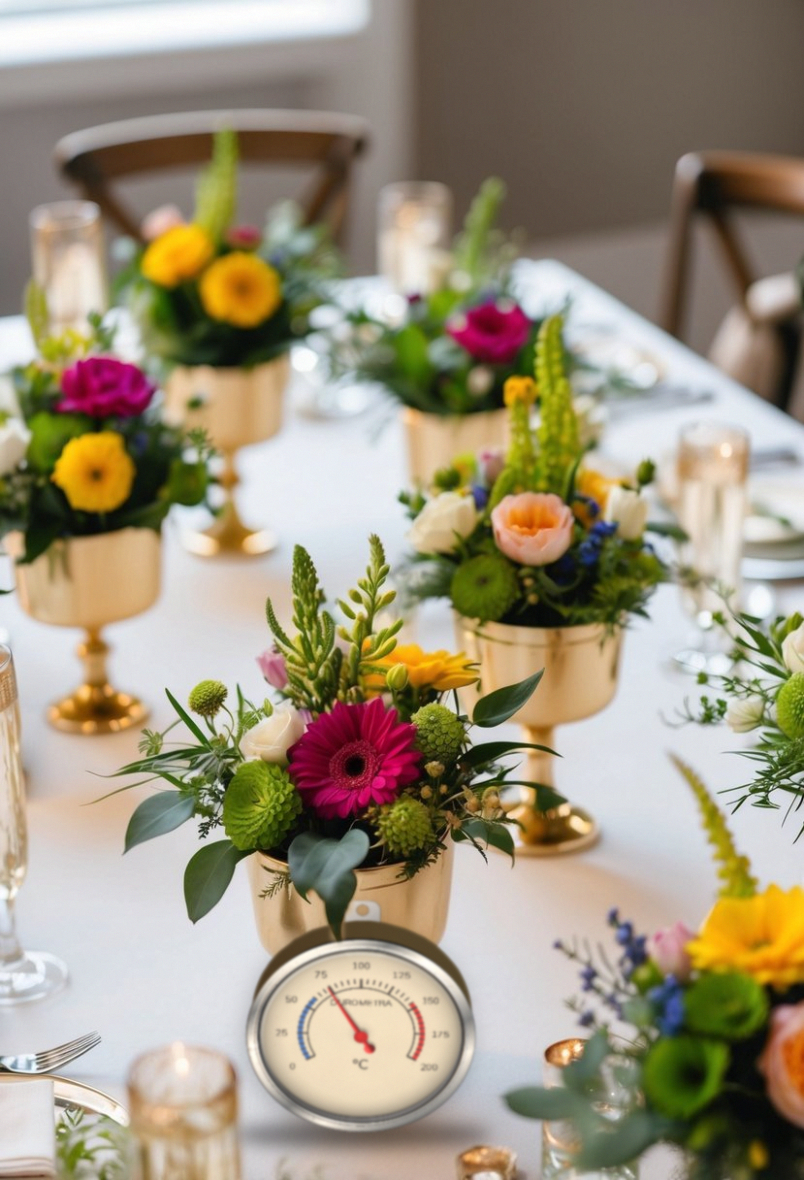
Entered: °C 75
